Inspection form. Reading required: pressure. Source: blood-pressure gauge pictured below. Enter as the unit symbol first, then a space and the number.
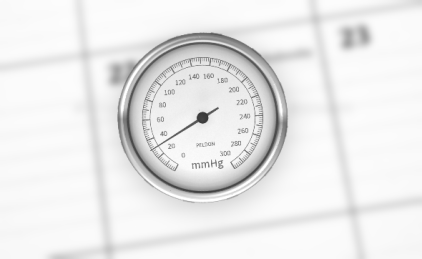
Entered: mmHg 30
